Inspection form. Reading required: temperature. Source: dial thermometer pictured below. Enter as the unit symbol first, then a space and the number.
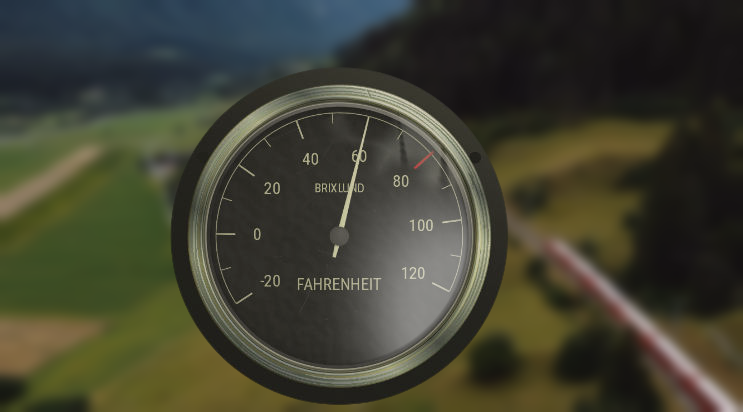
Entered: °F 60
